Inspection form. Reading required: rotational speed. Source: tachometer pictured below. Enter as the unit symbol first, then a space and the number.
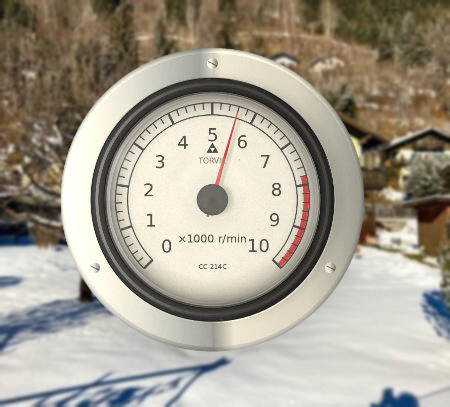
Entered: rpm 5600
